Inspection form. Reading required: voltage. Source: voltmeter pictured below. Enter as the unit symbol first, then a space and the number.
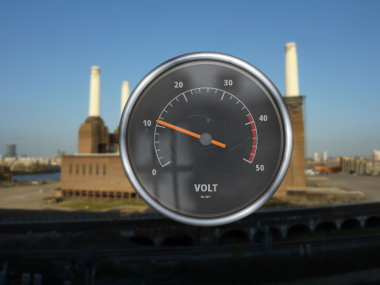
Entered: V 11
